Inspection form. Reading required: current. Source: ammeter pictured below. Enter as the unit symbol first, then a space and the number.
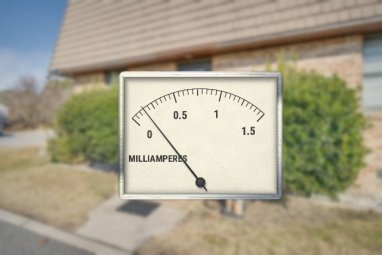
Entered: mA 0.15
